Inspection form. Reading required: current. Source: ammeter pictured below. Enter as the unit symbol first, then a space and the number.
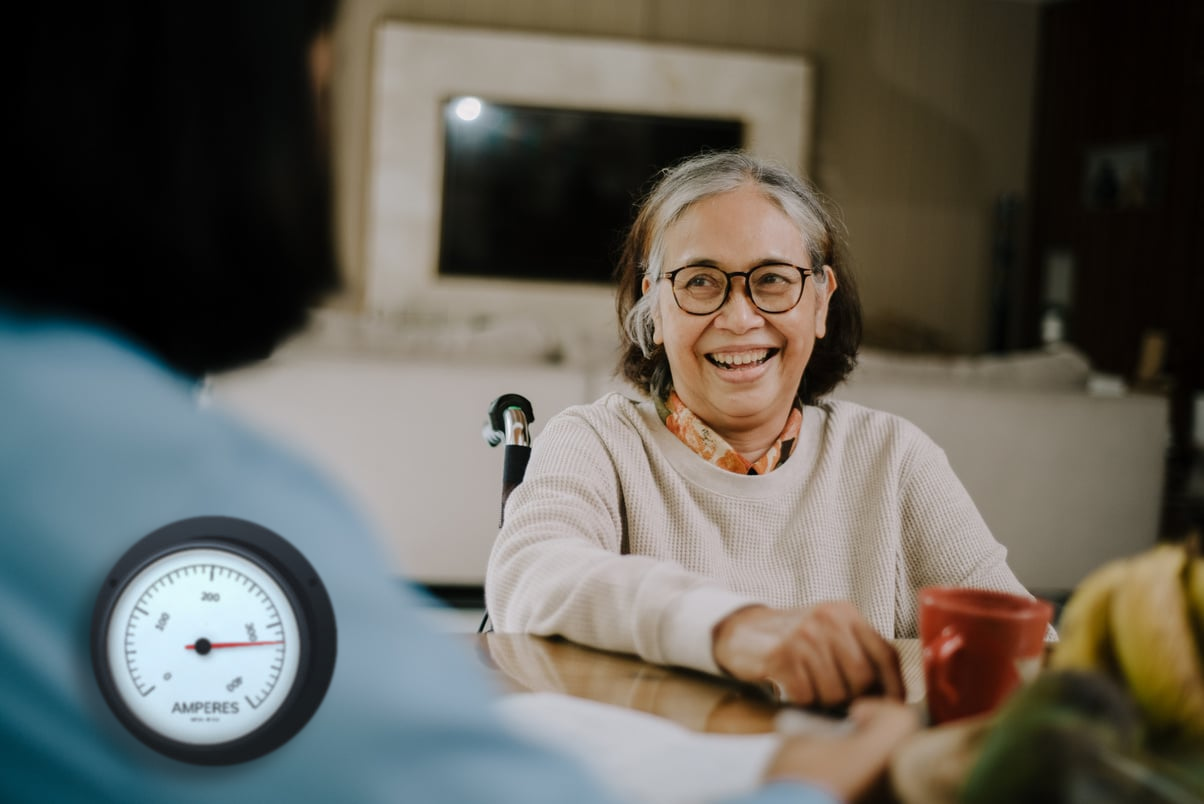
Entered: A 320
